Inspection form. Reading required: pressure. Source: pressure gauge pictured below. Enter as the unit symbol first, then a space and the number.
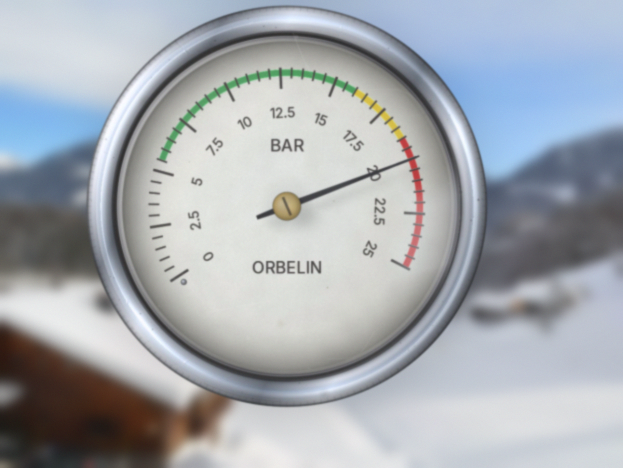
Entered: bar 20
